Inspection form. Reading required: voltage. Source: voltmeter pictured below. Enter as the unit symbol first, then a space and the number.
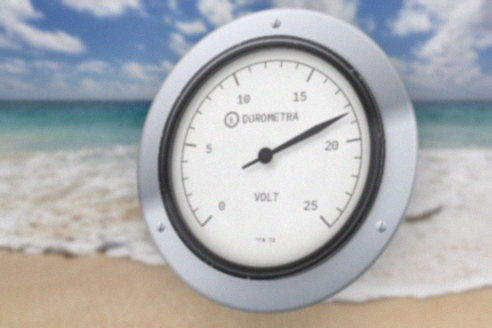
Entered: V 18.5
